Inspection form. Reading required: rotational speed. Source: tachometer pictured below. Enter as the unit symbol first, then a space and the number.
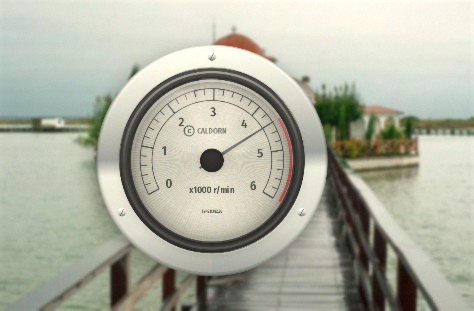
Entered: rpm 4400
